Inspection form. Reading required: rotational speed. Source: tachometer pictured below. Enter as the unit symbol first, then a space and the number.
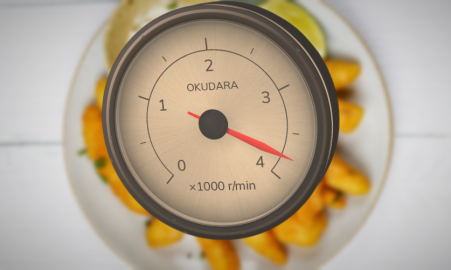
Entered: rpm 3750
